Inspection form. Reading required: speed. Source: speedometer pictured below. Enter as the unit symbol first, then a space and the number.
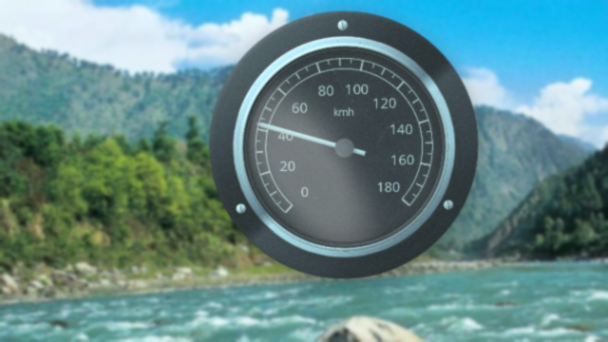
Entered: km/h 42.5
